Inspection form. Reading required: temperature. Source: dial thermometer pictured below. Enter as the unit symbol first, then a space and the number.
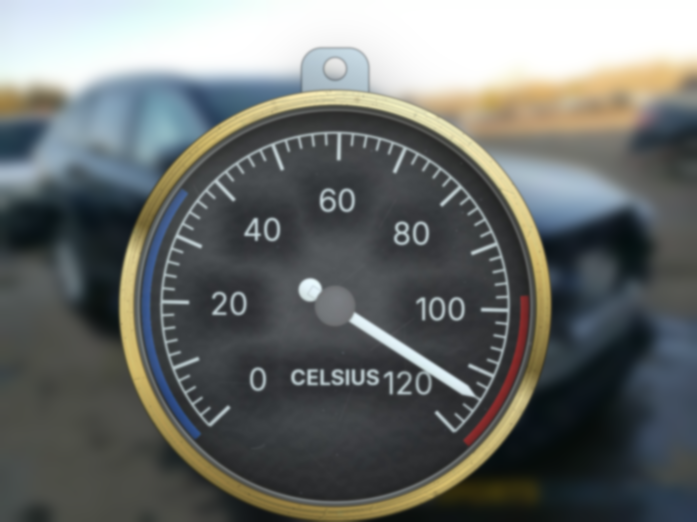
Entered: °C 114
